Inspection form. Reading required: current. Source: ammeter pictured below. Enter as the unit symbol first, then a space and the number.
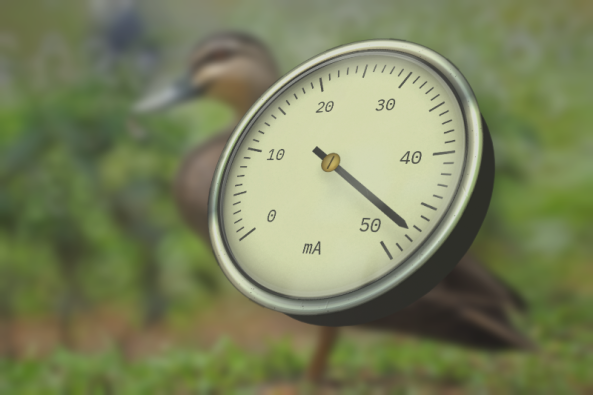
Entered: mA 47.5
